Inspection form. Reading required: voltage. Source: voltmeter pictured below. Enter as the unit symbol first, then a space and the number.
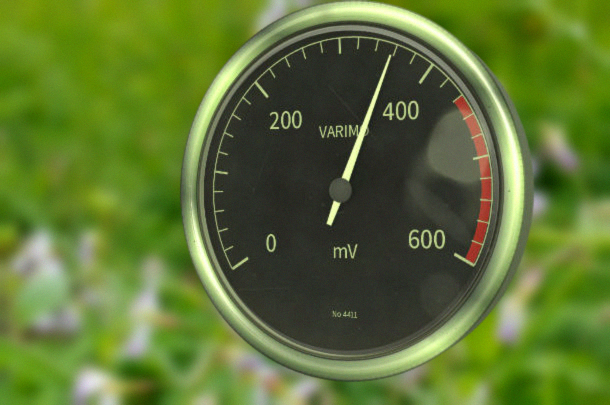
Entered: mV 360
